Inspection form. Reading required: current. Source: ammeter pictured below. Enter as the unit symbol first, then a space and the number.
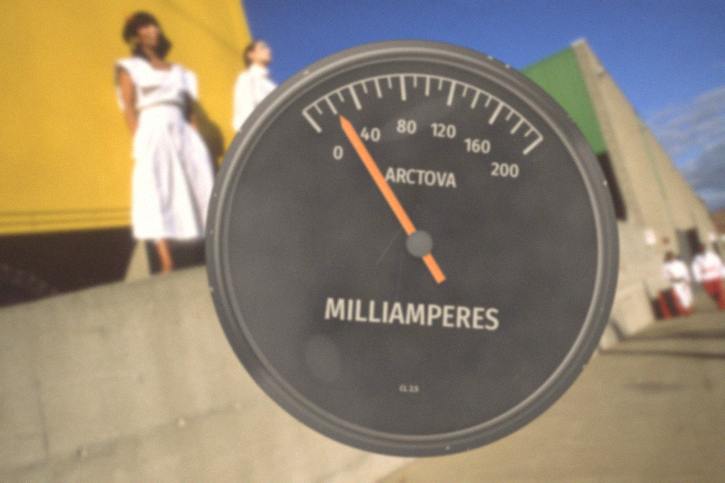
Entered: mA 20
